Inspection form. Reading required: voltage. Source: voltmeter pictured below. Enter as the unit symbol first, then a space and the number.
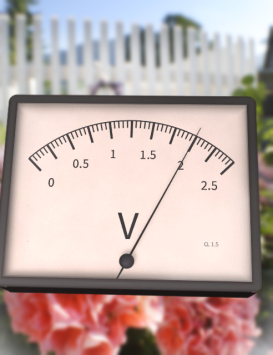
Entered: V 2
